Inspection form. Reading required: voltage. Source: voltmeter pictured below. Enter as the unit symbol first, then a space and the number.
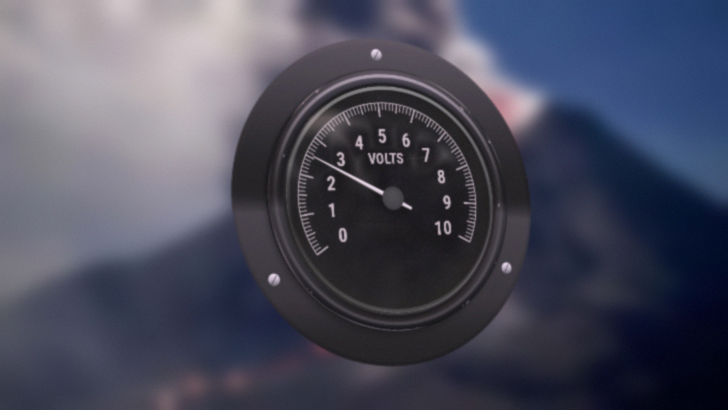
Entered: V 2.5
